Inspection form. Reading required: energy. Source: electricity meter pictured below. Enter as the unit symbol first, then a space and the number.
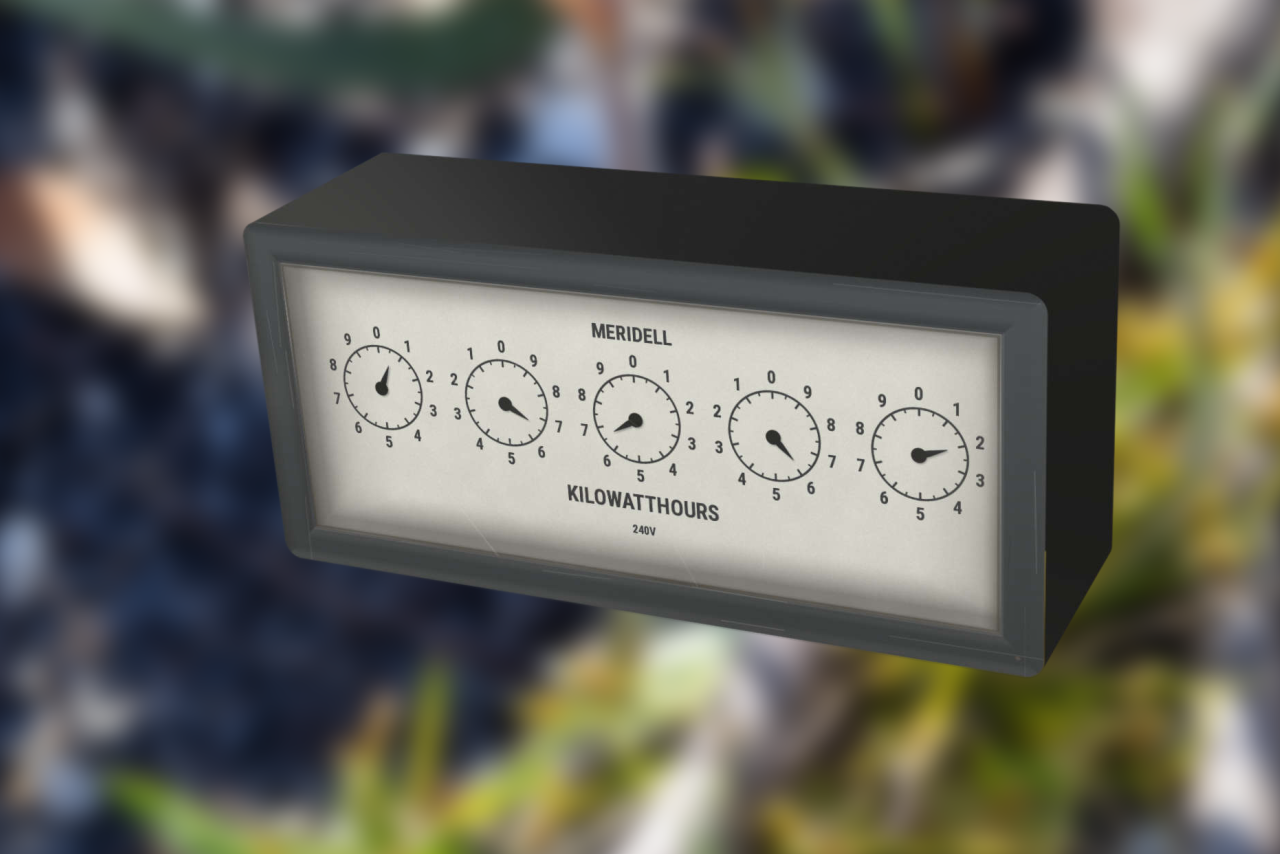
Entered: kWh 6662
